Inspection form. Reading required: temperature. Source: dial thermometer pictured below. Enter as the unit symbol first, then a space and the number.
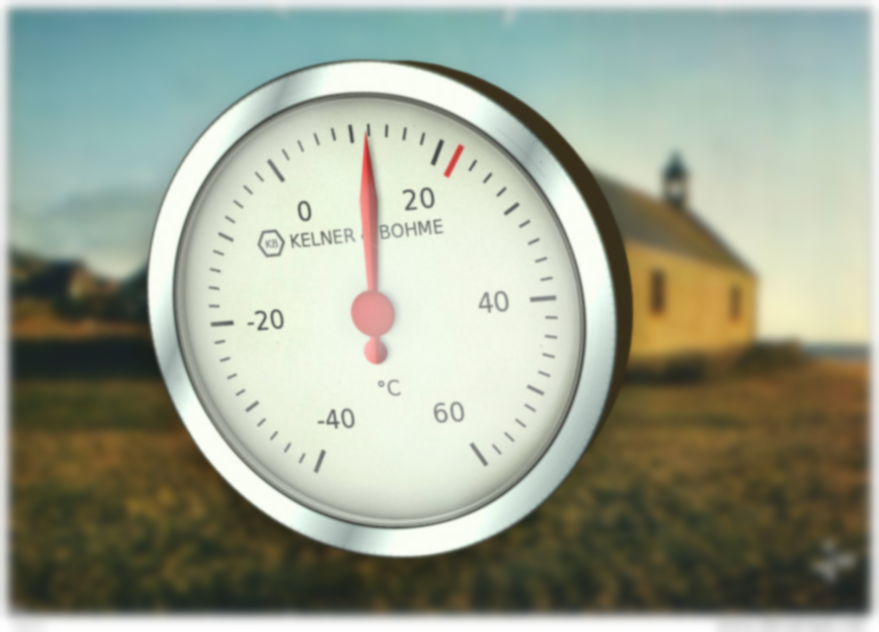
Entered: °C 12
